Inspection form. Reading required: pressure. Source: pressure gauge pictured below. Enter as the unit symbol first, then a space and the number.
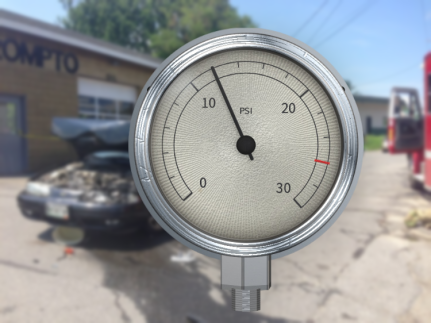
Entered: psi 12
